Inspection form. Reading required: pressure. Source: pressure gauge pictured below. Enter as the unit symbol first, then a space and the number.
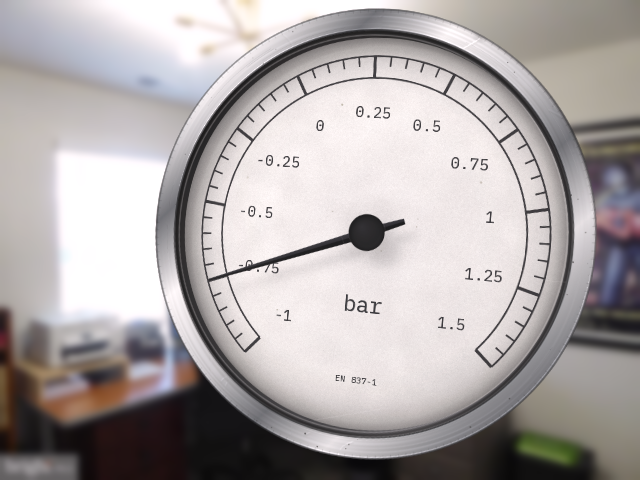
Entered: bar -0.75
